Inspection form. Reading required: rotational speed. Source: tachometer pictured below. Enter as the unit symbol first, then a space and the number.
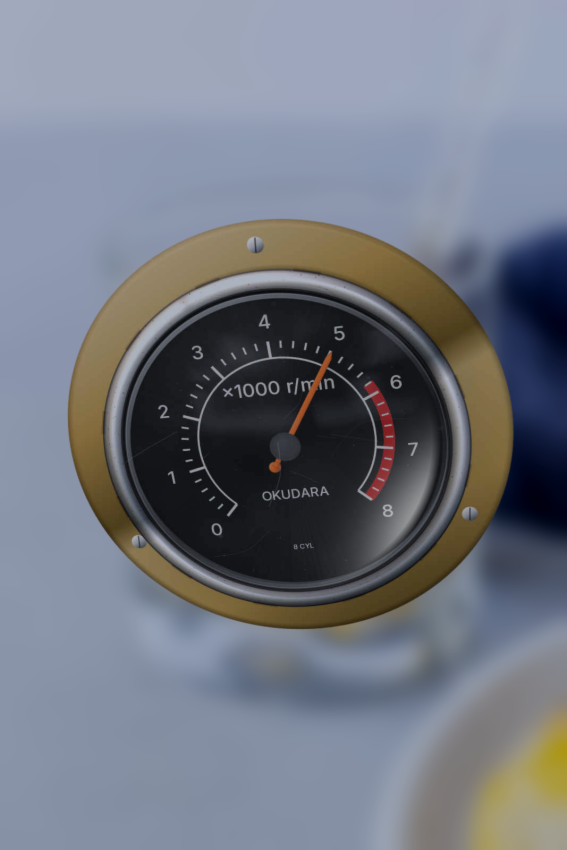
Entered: rpm 5000
